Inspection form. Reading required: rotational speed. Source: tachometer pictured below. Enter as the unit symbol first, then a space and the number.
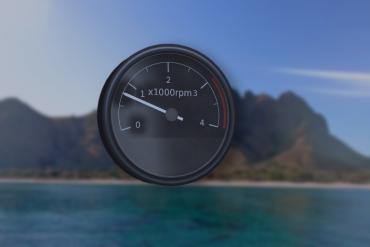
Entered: rpm 750
